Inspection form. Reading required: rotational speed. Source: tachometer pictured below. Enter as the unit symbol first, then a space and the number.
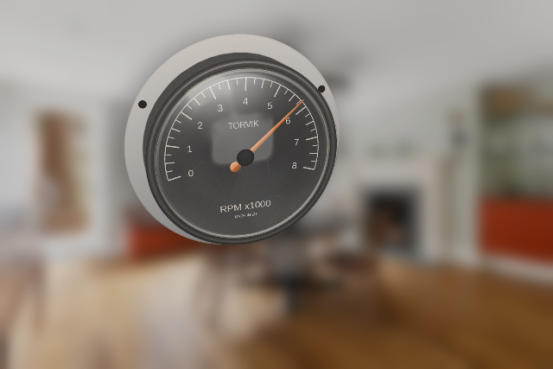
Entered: rpm 5750
